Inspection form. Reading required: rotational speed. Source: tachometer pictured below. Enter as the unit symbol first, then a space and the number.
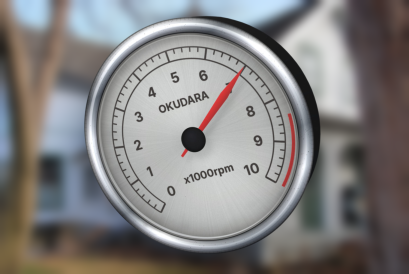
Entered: rpm 7000
